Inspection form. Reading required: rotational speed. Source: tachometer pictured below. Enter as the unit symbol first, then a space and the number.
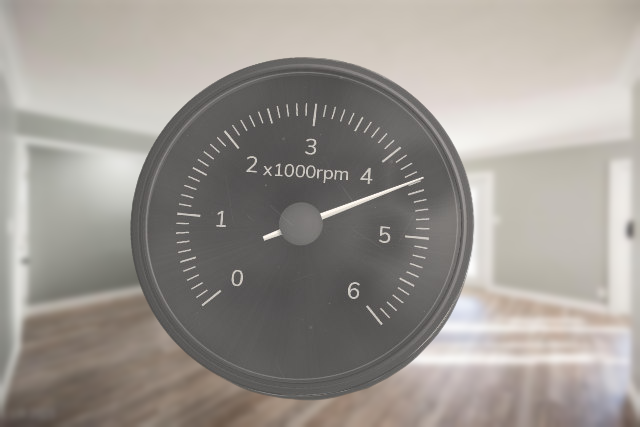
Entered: rpm 4400
